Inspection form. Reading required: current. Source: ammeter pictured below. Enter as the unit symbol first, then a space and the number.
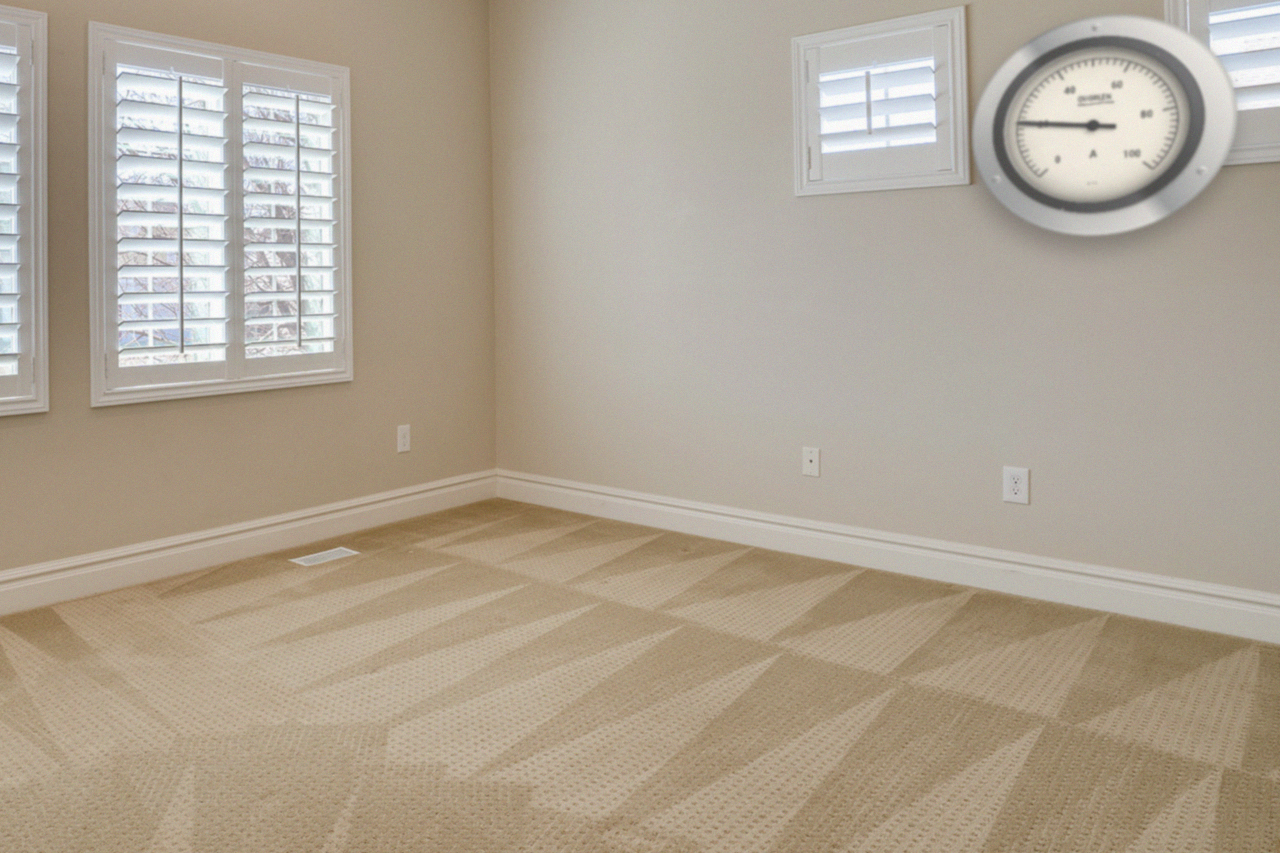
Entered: A 20
